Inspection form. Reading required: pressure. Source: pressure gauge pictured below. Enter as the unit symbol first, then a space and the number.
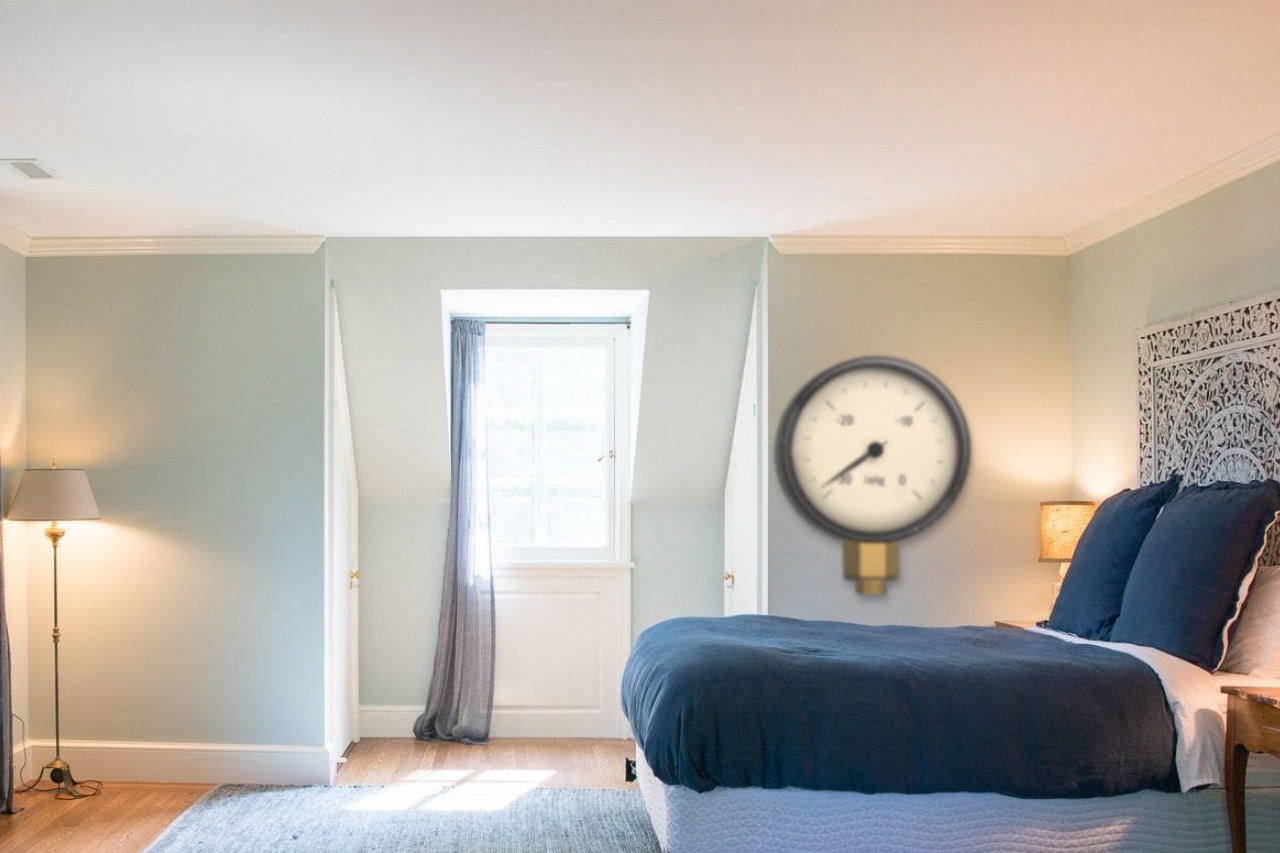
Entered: inHg -29
